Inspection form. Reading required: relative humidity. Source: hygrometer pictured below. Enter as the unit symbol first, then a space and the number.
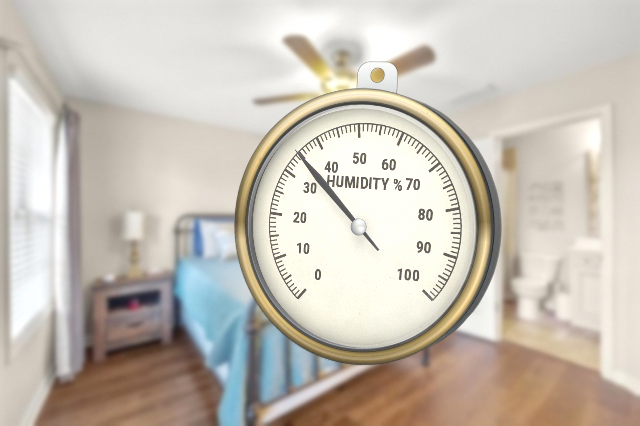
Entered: % 35
